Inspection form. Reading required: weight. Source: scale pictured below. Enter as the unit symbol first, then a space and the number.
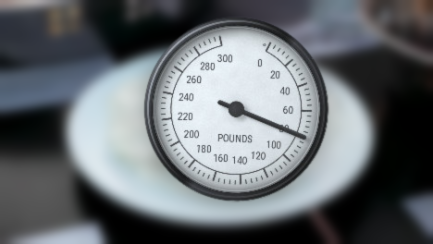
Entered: lb 80
